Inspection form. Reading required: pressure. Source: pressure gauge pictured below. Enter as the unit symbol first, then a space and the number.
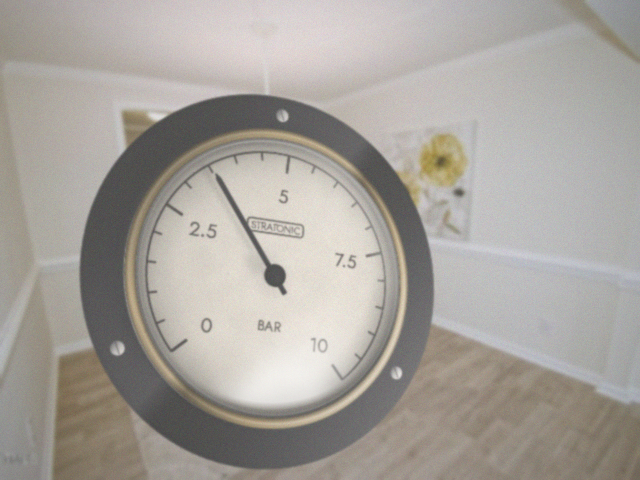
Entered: bar 3.5
